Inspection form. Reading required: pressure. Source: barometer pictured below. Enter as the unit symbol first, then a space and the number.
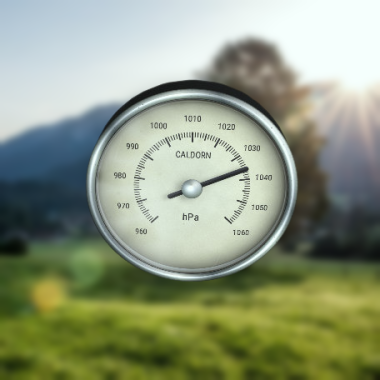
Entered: hPa 1035
